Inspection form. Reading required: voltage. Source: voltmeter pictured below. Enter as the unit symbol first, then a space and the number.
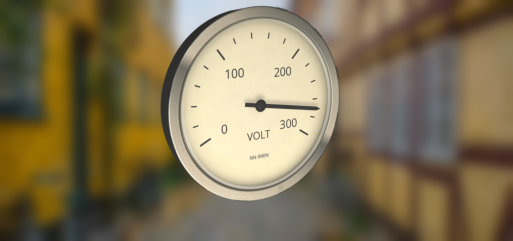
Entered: V 270
